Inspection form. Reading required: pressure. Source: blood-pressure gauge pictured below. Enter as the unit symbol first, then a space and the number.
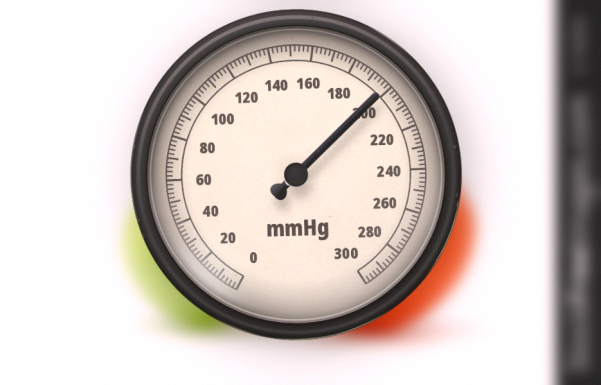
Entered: mmHg 198
